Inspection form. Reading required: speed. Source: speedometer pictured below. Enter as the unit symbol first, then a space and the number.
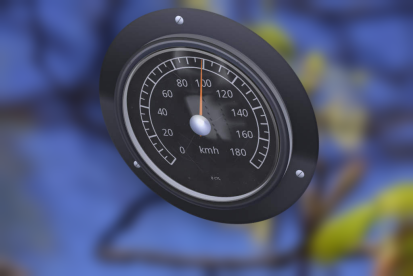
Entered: km/h 100
